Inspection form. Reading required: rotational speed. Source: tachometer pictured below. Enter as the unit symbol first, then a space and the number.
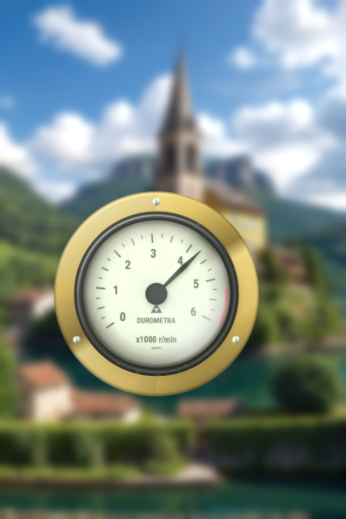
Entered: rpm 4250
